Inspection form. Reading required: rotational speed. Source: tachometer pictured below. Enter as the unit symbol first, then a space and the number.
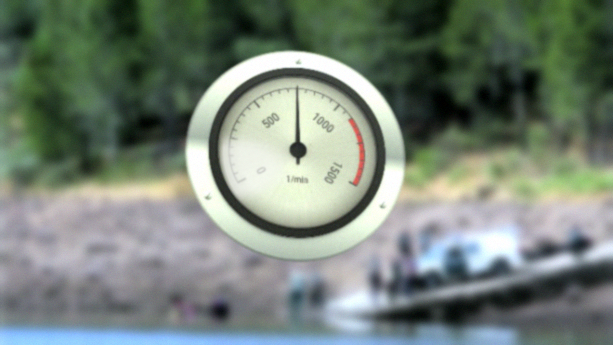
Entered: rpm 750
